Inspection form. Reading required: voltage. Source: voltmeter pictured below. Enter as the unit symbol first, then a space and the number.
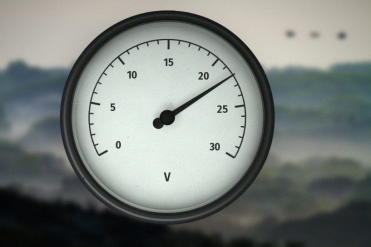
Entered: V 22
